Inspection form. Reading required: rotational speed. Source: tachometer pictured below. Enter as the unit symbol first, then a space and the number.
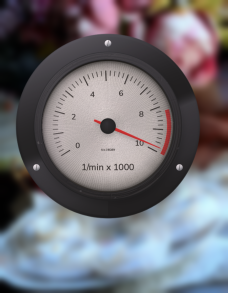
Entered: rpm 9800
